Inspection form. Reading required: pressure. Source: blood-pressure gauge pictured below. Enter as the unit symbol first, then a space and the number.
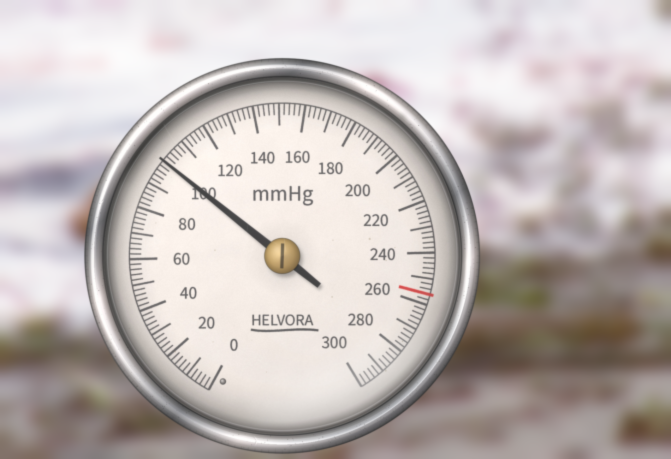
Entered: mmHg 100
